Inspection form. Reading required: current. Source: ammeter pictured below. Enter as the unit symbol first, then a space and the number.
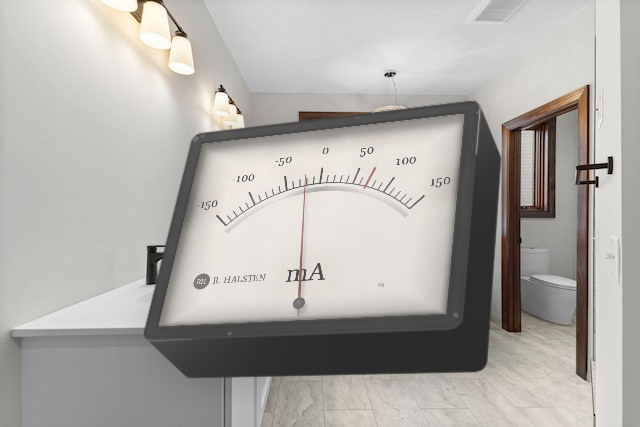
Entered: mA -20
